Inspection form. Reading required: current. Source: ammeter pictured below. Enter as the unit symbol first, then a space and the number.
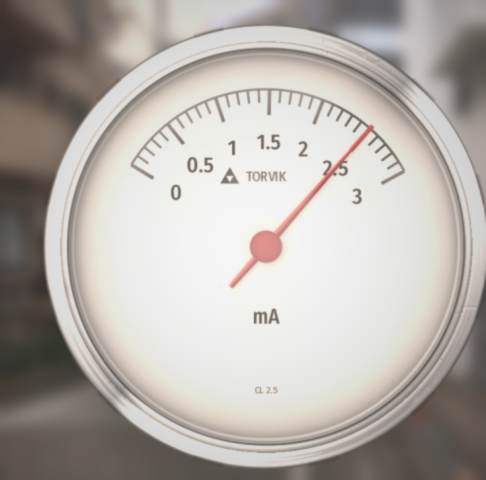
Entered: mA 2.5
